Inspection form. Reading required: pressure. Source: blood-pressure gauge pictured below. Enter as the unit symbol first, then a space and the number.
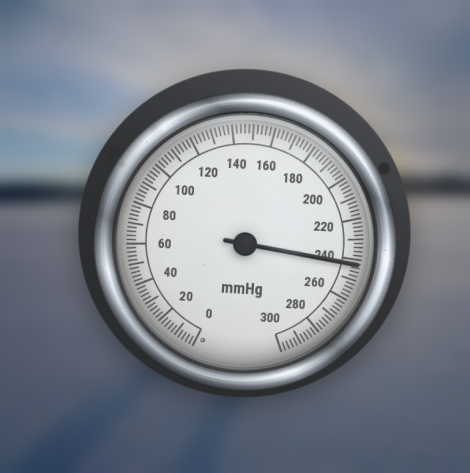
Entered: mmHg 242
